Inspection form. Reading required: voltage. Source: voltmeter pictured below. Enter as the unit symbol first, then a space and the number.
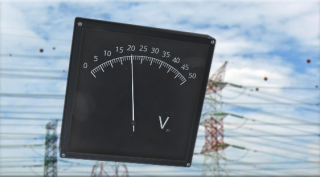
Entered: V 20
